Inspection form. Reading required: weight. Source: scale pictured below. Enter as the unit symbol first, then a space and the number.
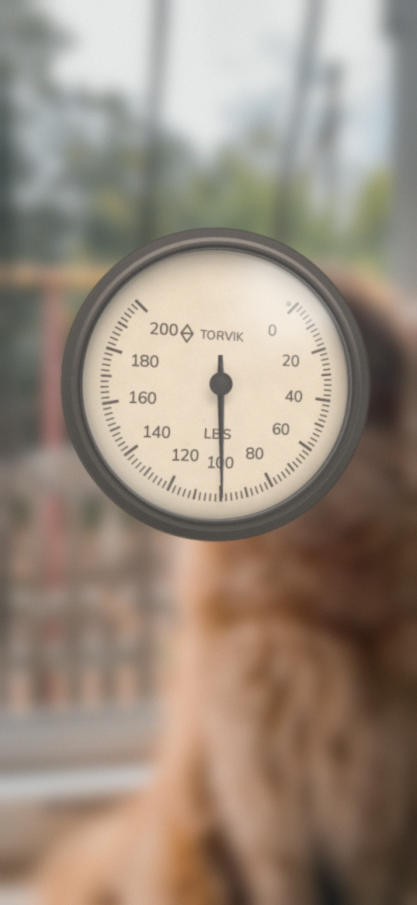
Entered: lb 100
